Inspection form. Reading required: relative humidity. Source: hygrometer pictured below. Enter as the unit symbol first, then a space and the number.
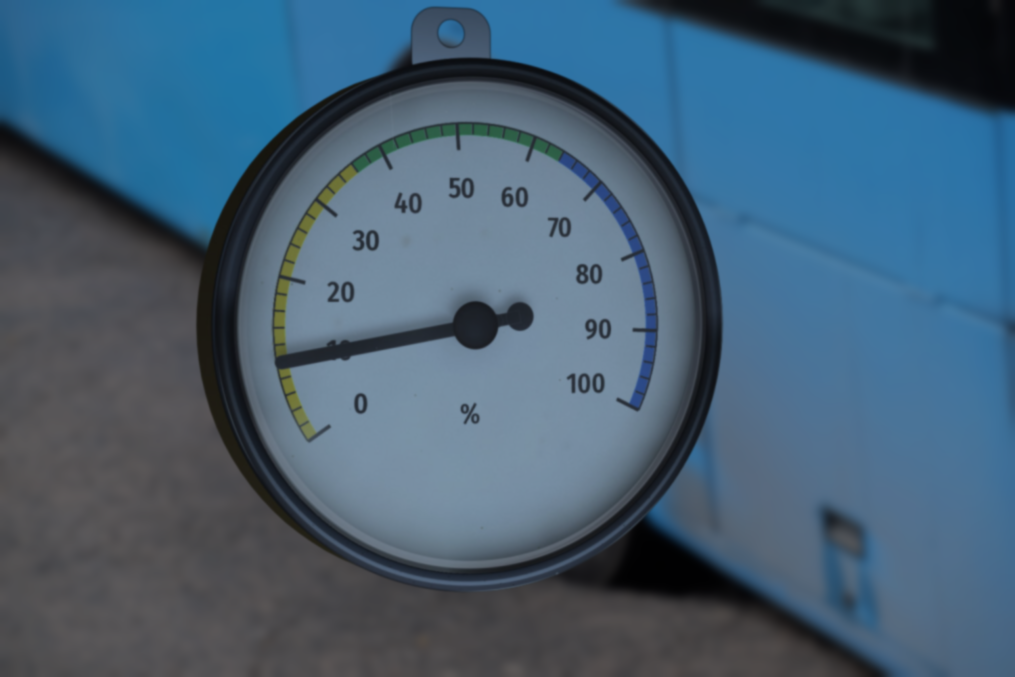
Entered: % 10
